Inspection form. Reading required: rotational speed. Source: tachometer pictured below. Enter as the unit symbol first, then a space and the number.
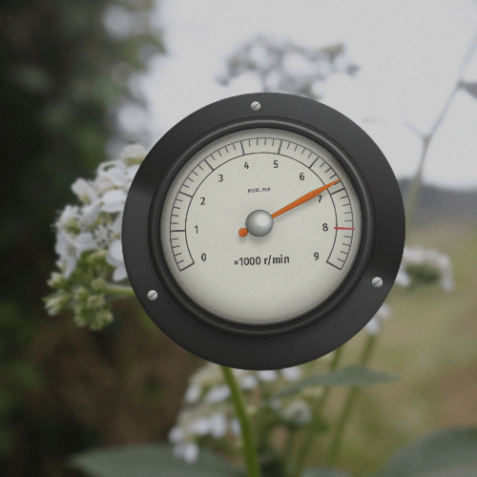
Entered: rpm 6800
